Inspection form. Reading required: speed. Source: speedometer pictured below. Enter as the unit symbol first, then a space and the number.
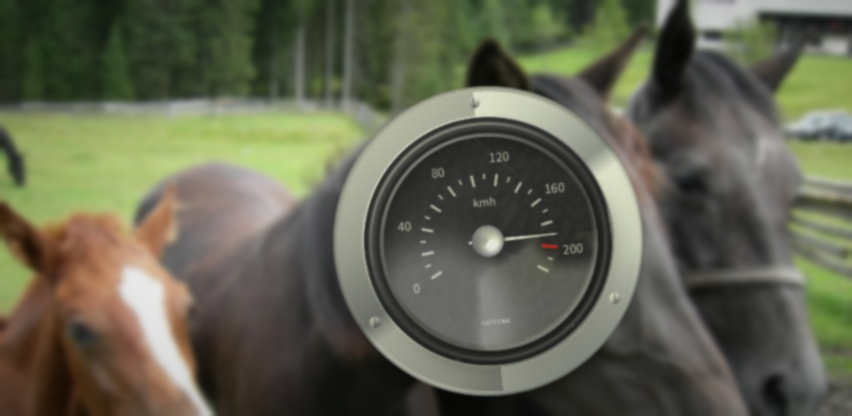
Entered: km/h 190
